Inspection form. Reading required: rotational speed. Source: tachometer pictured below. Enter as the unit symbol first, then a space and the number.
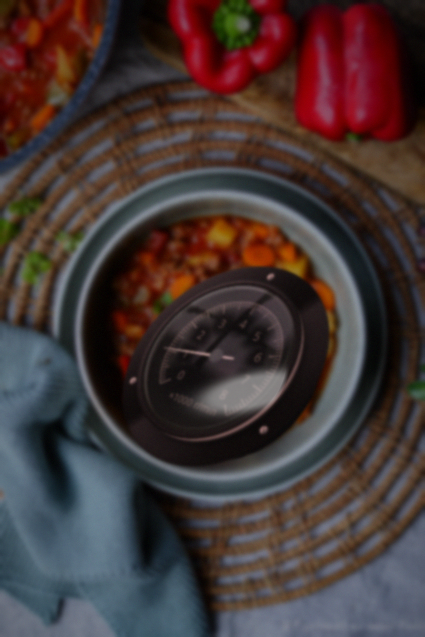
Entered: rpm 1000
